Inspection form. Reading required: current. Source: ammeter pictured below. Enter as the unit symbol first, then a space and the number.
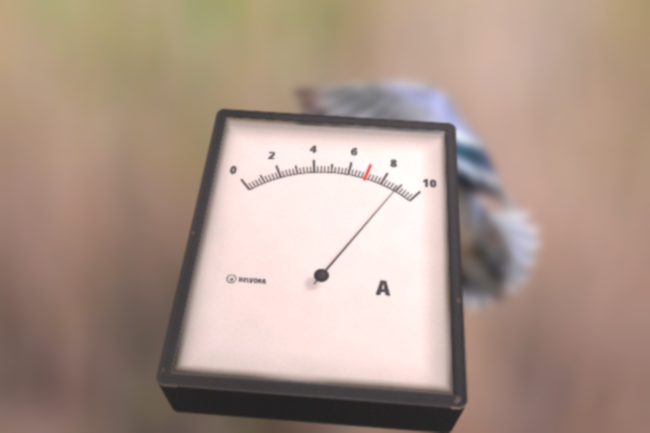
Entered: A 9
